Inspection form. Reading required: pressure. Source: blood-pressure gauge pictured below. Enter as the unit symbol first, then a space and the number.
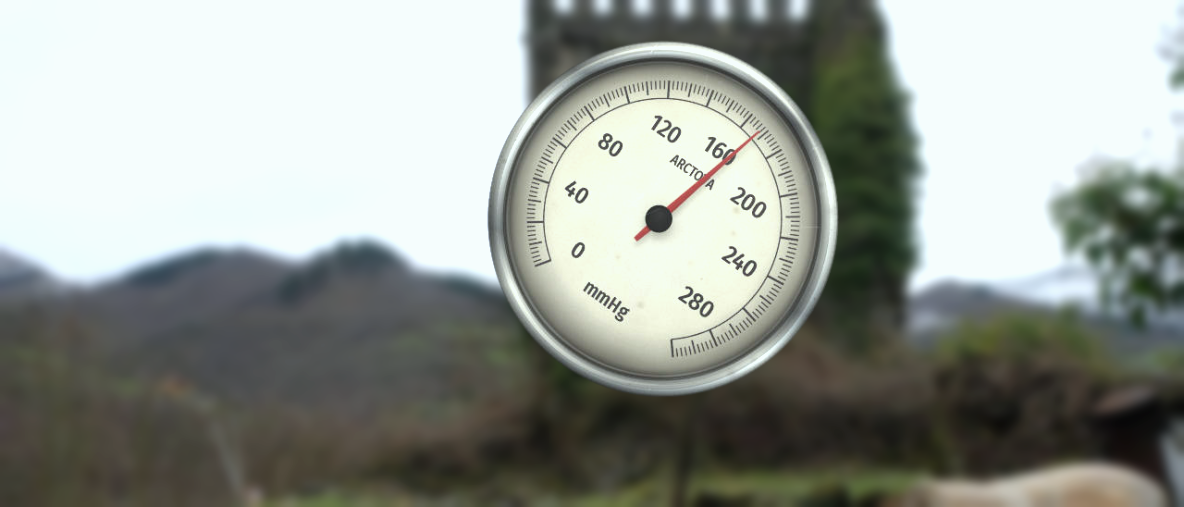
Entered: mmHg 168
